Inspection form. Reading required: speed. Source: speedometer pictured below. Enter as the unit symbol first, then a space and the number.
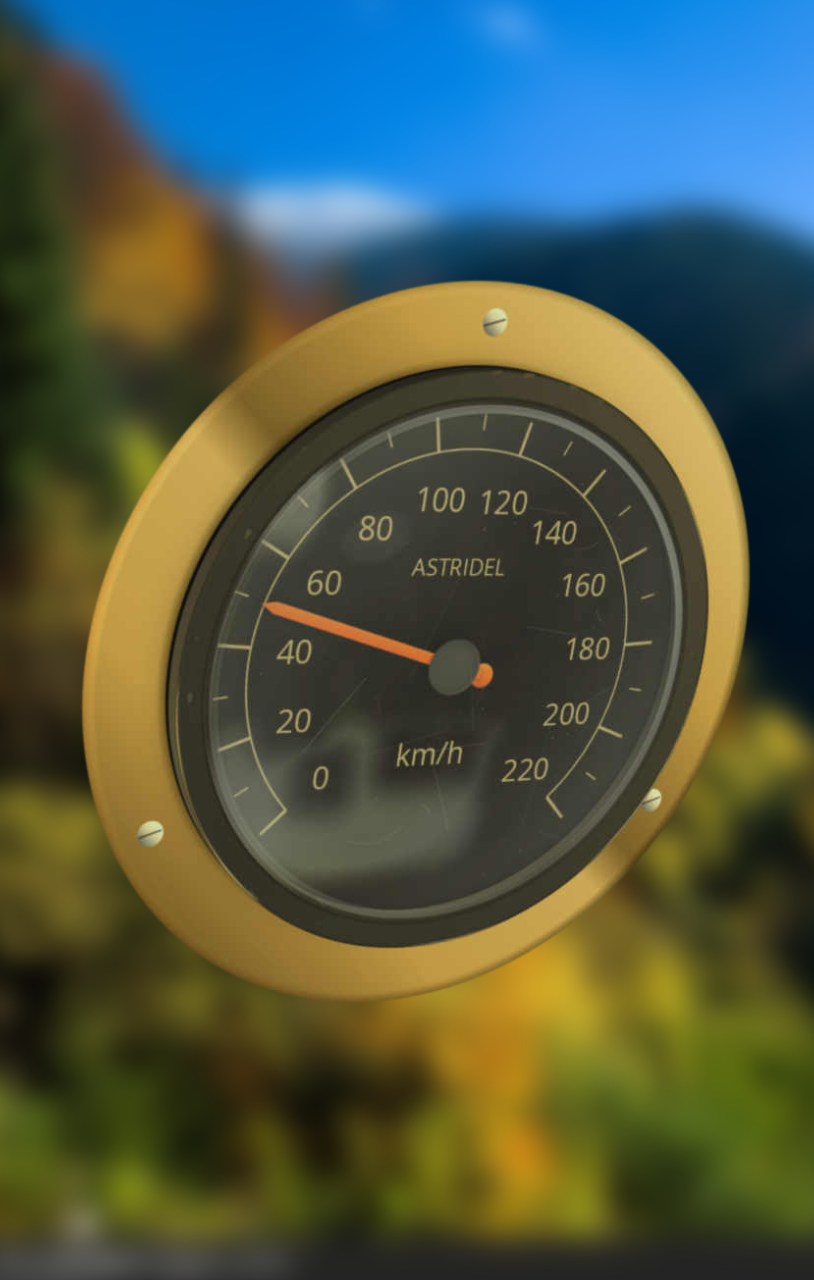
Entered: km/h 50
